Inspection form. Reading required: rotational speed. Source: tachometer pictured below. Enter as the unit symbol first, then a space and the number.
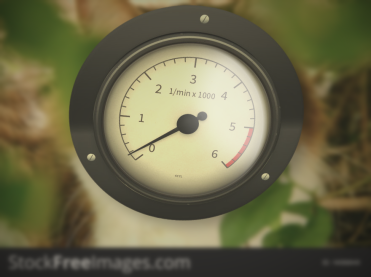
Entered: rpm 200
